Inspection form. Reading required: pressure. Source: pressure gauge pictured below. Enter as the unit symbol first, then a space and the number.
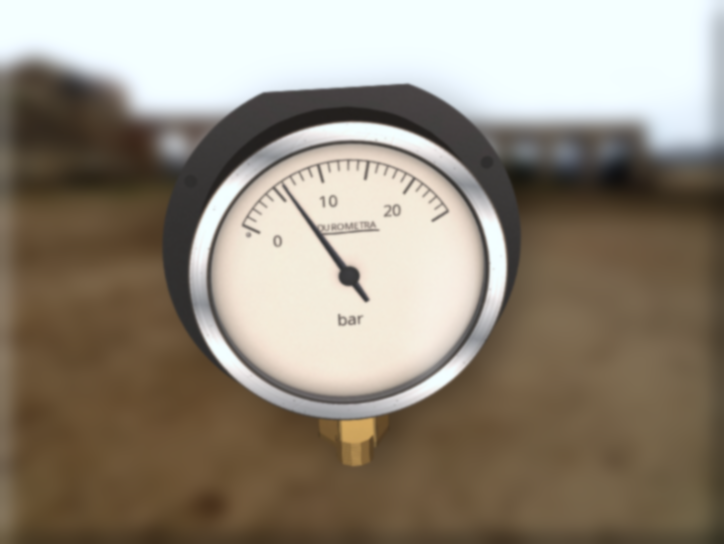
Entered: bar 6
